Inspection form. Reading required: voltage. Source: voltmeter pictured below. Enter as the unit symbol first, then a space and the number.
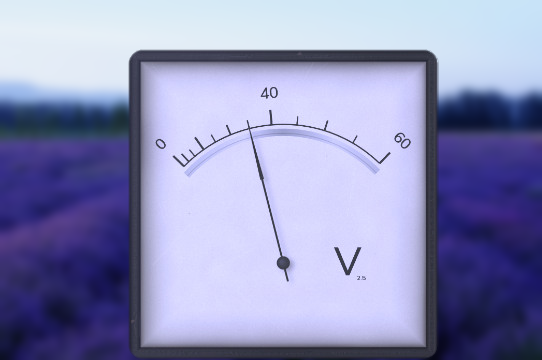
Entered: V 35
